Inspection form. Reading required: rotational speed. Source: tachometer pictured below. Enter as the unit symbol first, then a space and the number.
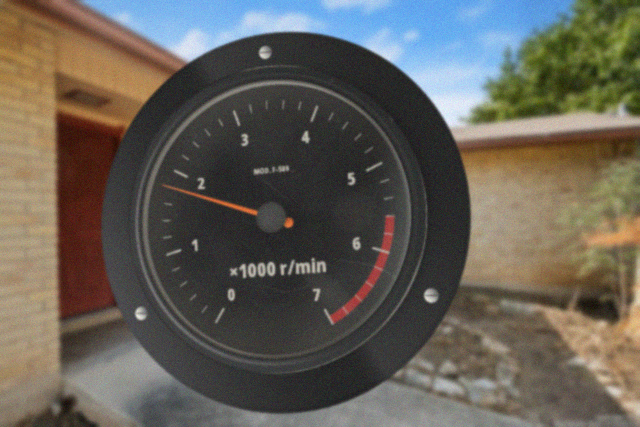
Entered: rpm 1800
